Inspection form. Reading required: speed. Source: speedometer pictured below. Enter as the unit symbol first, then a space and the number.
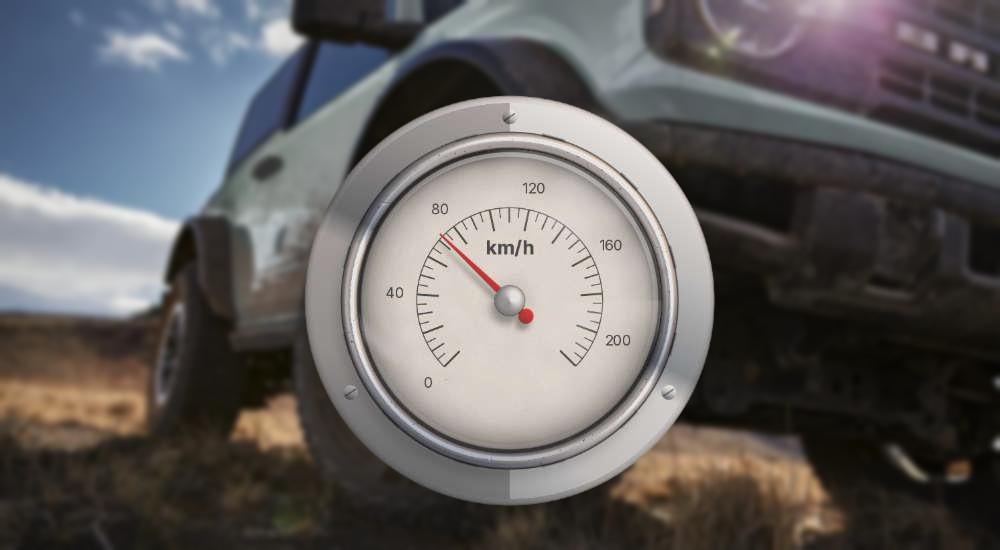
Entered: km/h 72.5
